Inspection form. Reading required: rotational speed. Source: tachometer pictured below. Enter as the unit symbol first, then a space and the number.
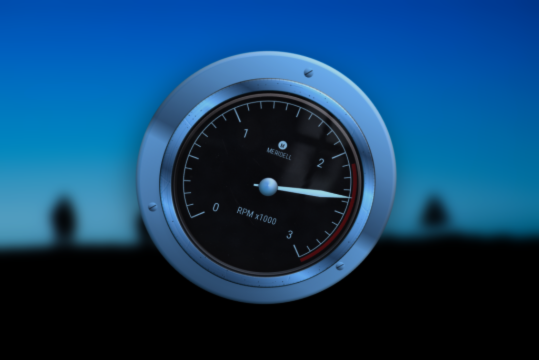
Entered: rpm 2350
